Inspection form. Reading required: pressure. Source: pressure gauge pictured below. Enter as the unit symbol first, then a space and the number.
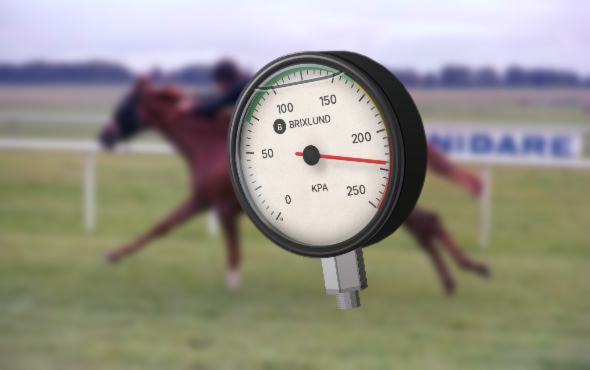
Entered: kPa 220
